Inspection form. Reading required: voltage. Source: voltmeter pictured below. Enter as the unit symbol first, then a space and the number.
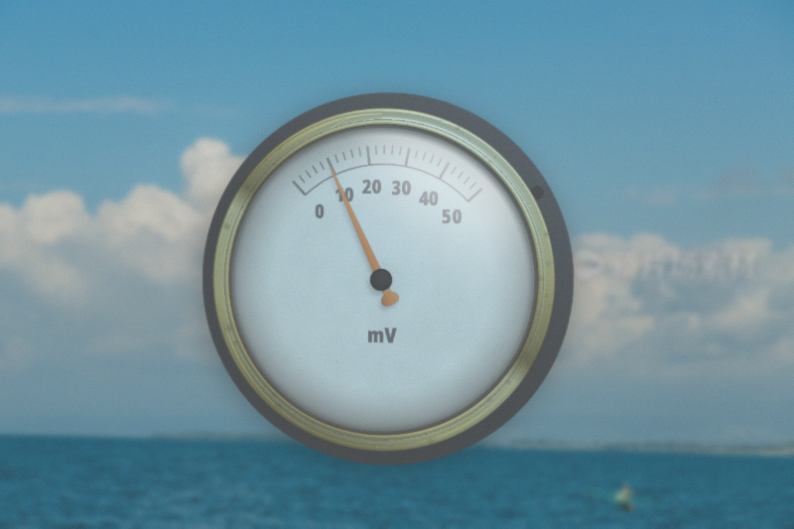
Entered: mV 10
